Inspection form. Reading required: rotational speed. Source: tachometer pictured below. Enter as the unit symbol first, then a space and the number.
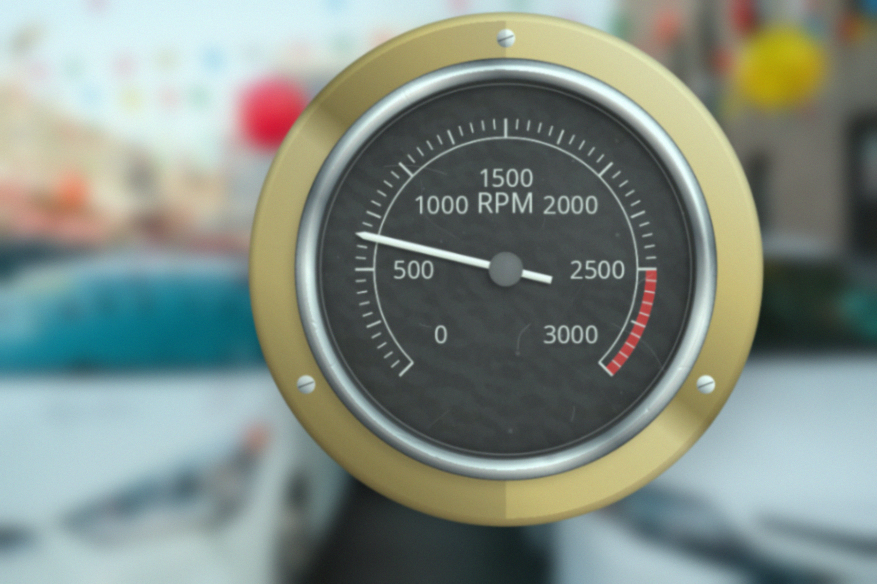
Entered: rpm 650
